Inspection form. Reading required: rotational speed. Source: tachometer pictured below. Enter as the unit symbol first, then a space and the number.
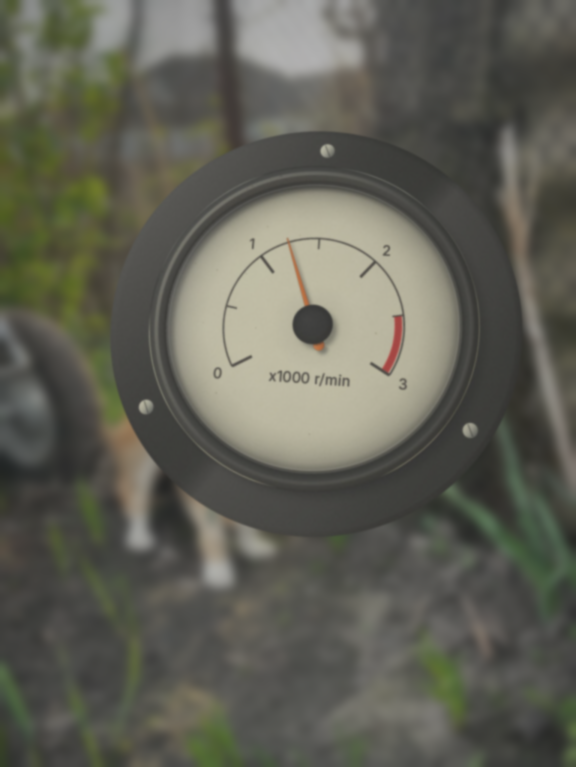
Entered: rpm 1250
